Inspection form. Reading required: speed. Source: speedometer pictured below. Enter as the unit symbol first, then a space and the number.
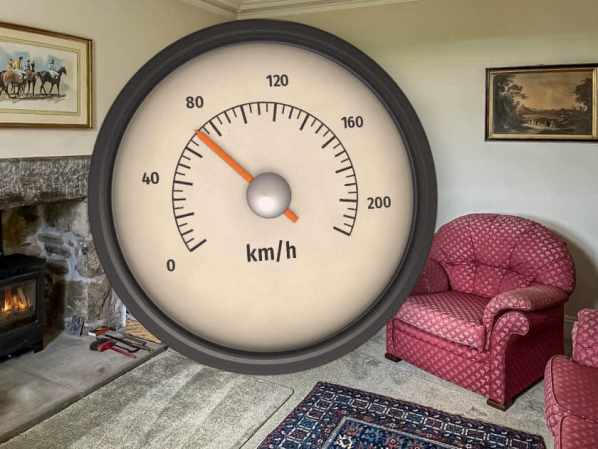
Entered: km/h 70
